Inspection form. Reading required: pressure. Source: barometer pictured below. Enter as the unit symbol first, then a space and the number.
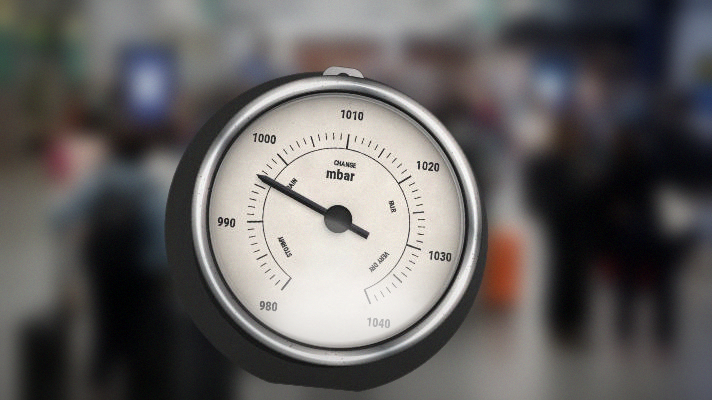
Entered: mbar 996
